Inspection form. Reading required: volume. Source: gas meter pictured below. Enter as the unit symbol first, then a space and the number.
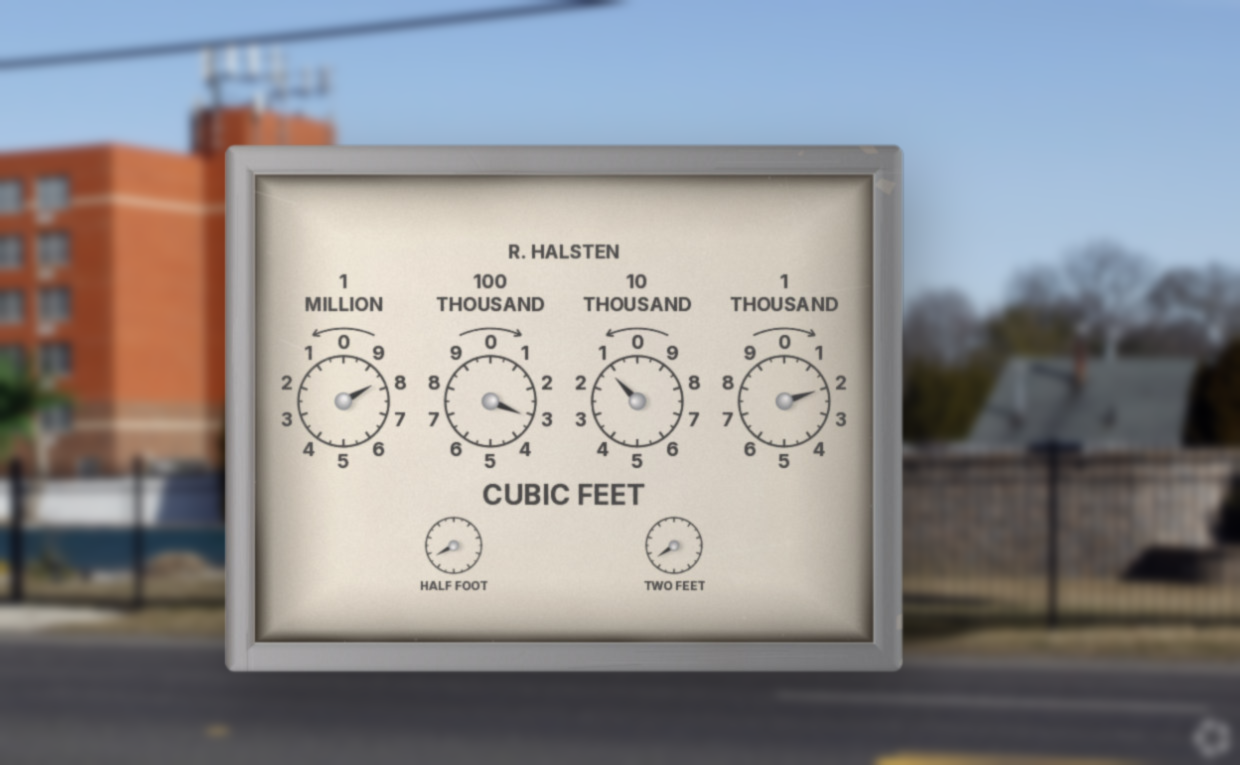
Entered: ft³ 831200
